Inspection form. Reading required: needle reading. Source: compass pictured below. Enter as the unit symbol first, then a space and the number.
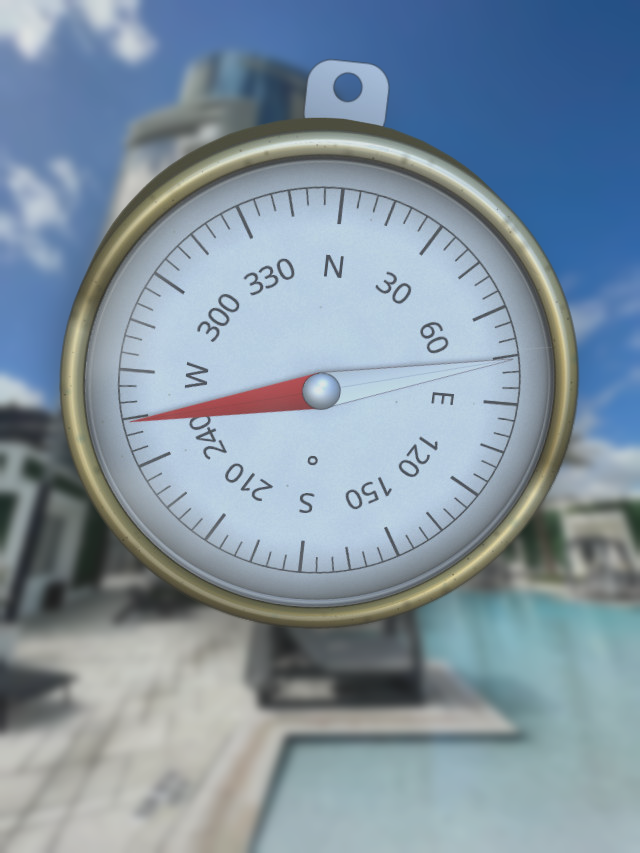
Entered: ° 255
